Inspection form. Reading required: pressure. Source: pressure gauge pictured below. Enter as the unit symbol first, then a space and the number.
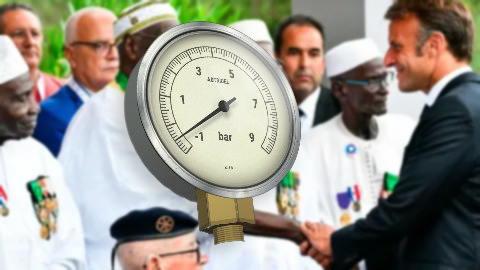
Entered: bar -0.5
